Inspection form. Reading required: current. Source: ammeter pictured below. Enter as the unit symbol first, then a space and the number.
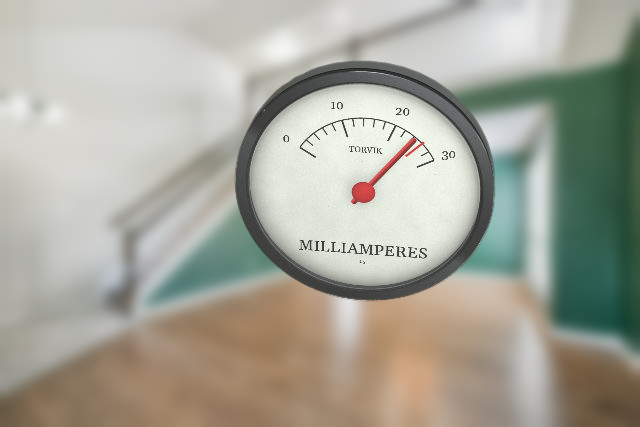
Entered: mA 24
